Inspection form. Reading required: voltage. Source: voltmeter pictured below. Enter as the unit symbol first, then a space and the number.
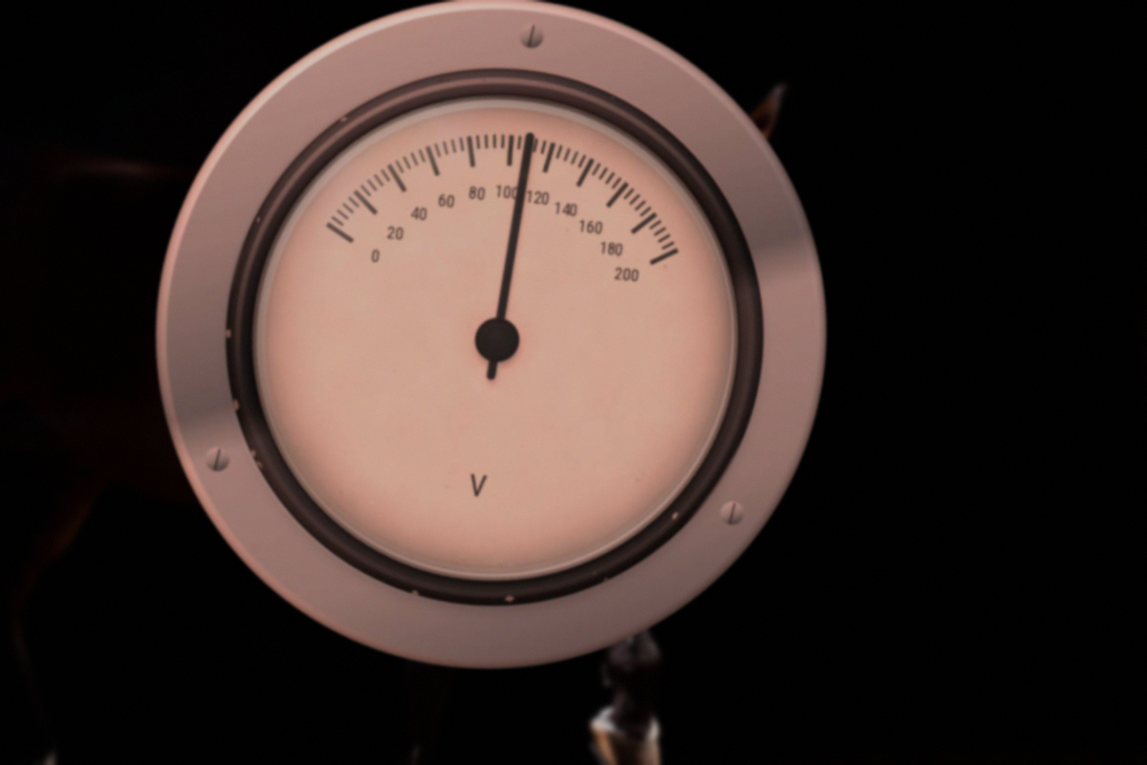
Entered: V 108
